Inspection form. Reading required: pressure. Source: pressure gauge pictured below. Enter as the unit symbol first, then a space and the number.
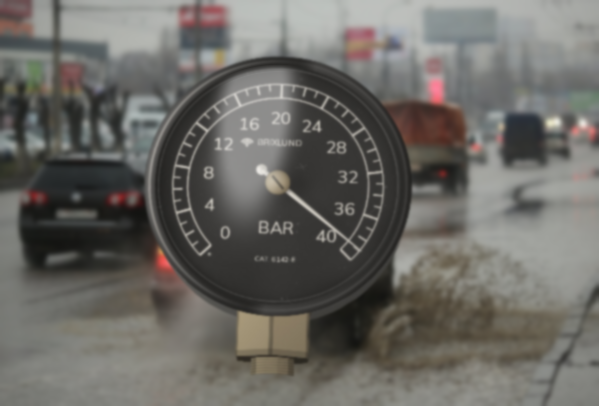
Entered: bar 39
